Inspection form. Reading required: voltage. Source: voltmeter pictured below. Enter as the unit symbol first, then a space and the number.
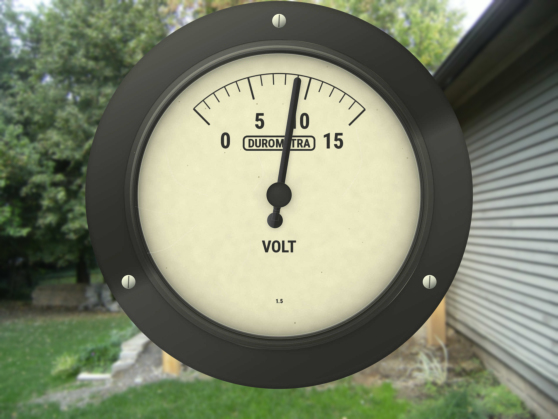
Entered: V 9
